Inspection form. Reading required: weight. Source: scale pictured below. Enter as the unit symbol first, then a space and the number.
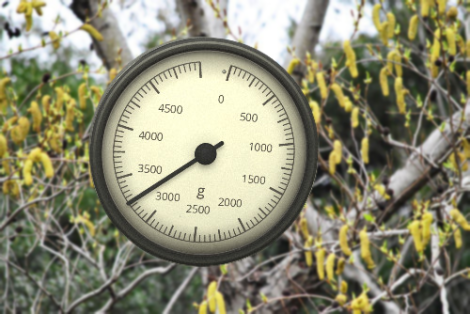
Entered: g 3250
